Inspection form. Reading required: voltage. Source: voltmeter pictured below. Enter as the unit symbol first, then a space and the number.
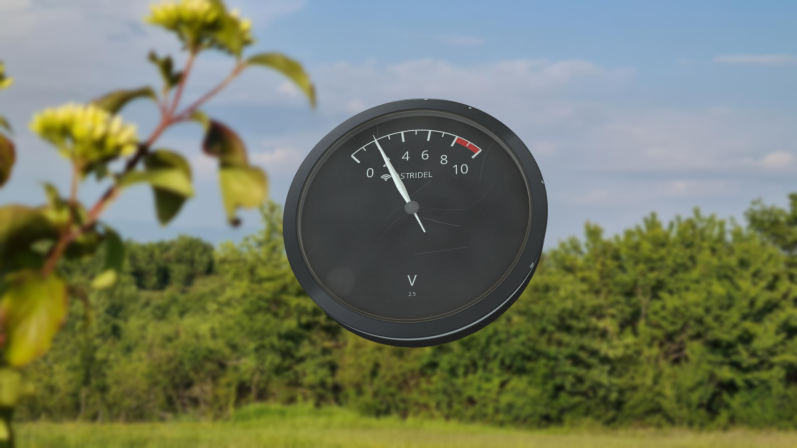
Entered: V 2
